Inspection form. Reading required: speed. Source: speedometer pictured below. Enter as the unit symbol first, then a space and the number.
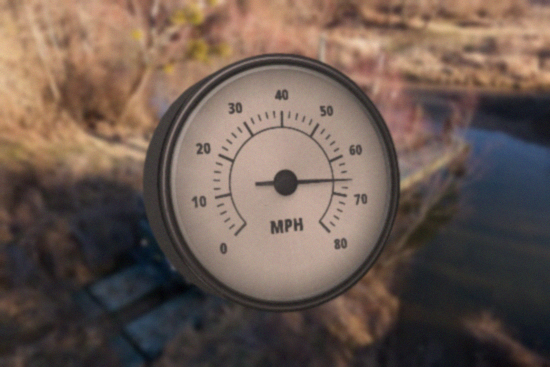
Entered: mph 66
